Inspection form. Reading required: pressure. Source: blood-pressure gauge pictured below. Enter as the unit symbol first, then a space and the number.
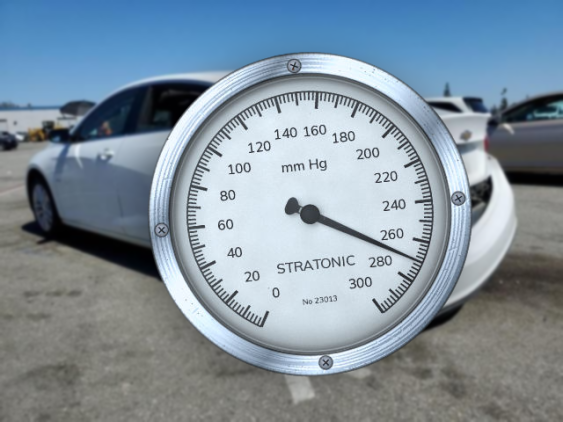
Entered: mmHg 270
